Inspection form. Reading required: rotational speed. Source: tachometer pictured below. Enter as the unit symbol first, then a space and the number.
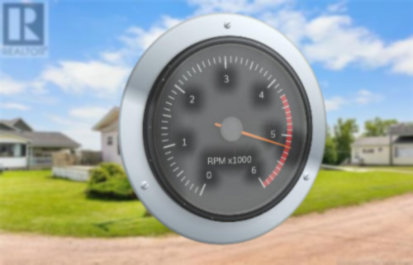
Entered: rpm 5200
